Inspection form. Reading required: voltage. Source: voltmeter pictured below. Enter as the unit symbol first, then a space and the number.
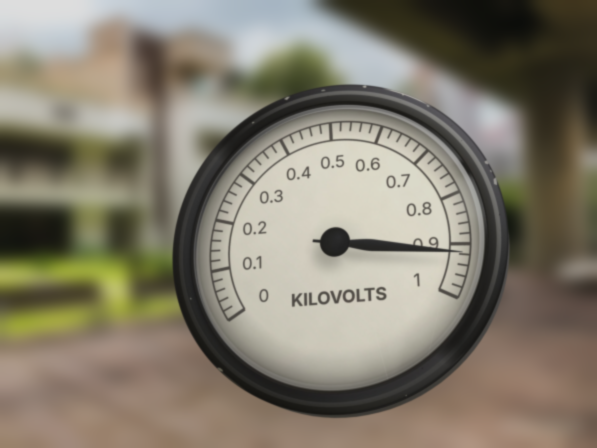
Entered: kV 0.92
